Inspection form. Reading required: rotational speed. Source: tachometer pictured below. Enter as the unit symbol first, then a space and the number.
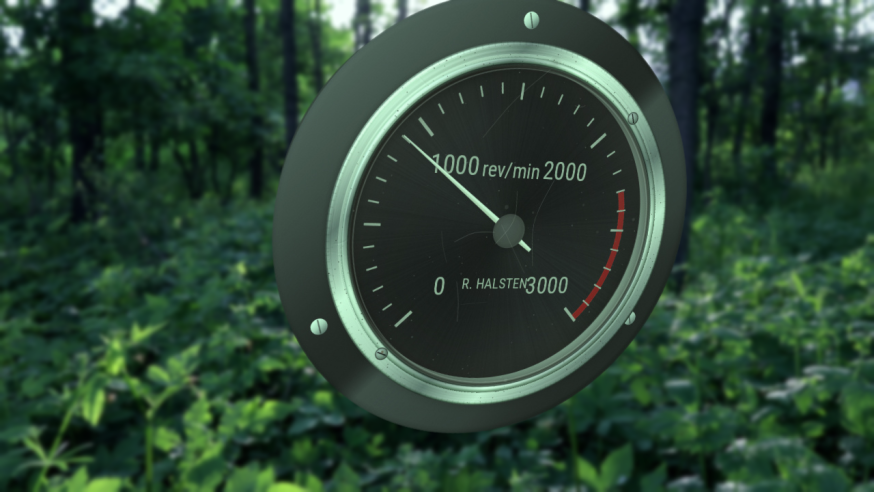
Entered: rpm 900
